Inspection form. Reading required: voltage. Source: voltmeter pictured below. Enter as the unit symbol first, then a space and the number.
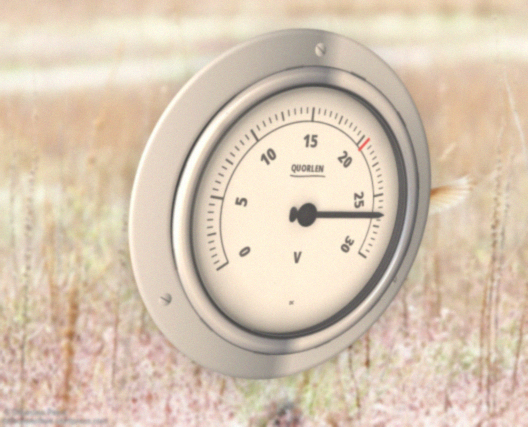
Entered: V 26.5
